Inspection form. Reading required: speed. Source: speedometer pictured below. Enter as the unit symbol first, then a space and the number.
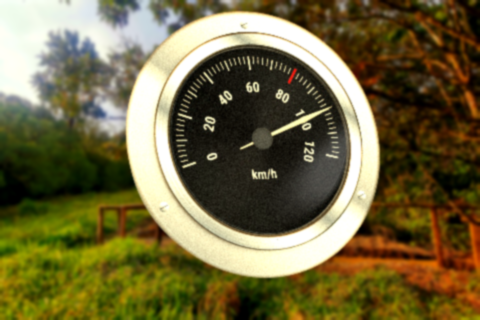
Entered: km/h 100
